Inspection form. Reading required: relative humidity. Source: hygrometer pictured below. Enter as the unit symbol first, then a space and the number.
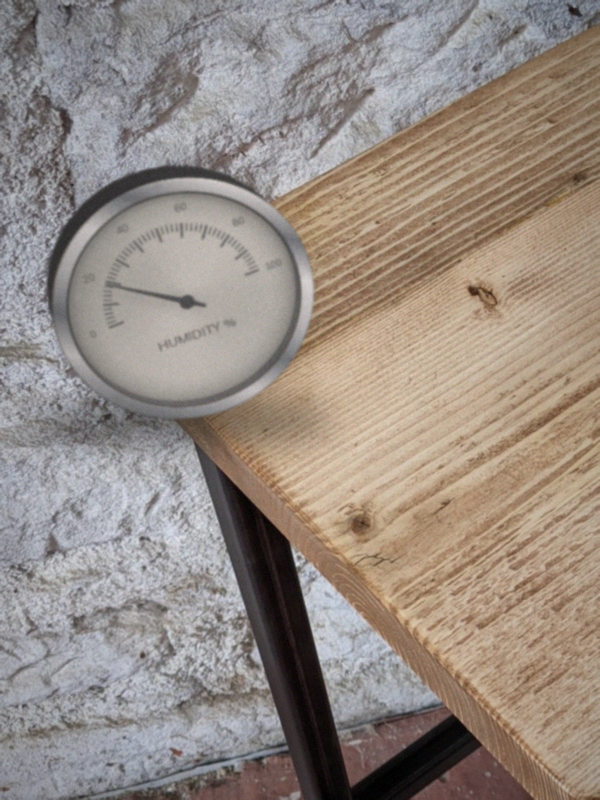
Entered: % 20
